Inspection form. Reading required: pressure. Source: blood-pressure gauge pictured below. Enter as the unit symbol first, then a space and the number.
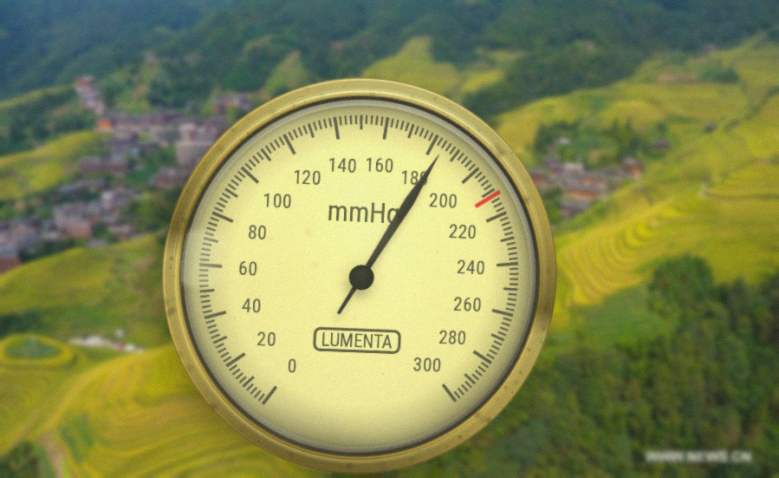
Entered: mmHg 184
